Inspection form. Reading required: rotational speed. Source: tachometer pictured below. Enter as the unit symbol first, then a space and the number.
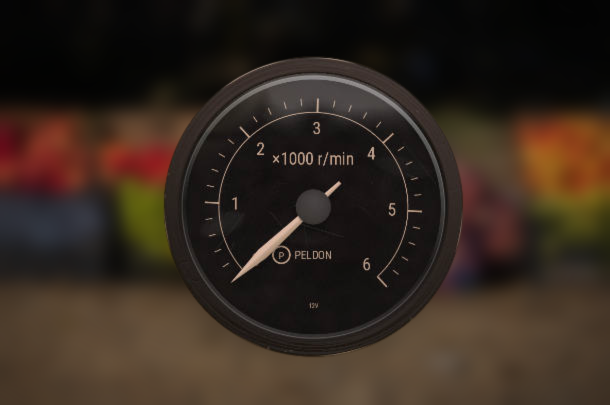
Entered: rpm 0
